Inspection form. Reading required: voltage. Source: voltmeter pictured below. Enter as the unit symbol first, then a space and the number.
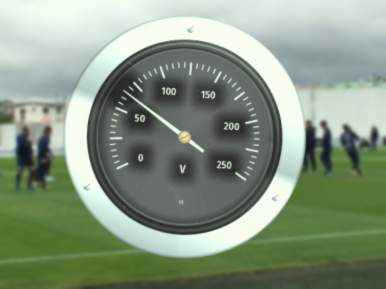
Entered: V 65
